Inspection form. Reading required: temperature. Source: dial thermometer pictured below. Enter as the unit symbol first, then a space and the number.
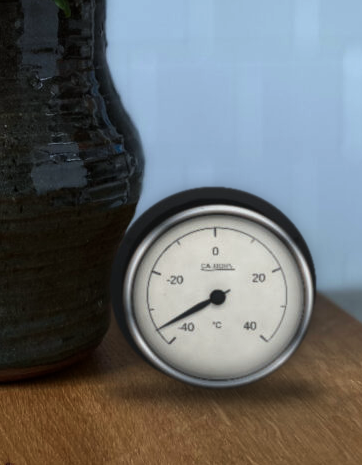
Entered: °C -35
